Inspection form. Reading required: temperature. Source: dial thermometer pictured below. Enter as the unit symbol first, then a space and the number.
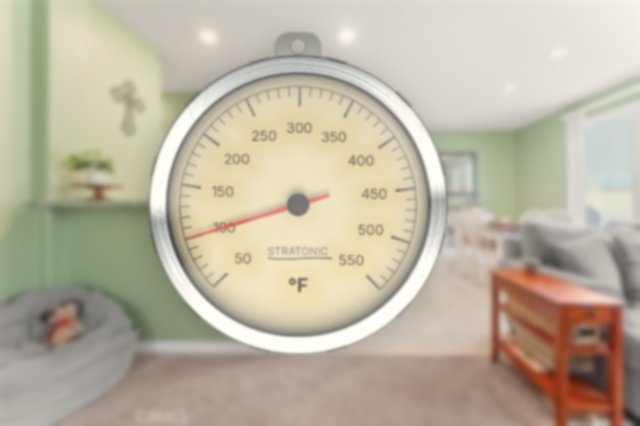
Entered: °F 100
